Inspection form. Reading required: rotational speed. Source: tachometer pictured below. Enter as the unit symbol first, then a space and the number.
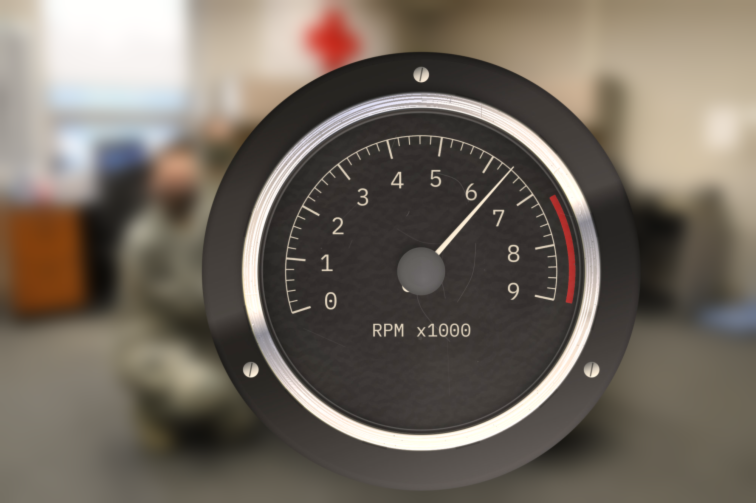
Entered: rpm 6400
